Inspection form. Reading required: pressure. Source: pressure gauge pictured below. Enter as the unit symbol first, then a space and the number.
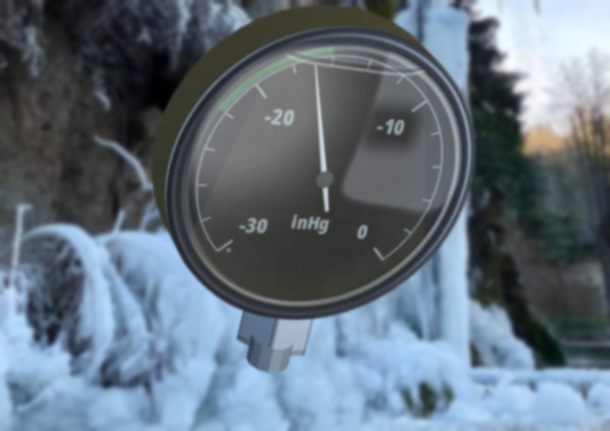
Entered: inHg -17
